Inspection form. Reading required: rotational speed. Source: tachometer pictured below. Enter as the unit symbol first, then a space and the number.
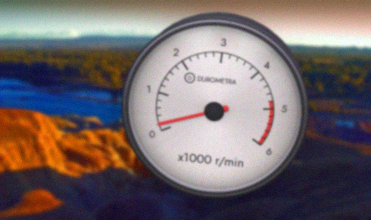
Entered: rpm 200
